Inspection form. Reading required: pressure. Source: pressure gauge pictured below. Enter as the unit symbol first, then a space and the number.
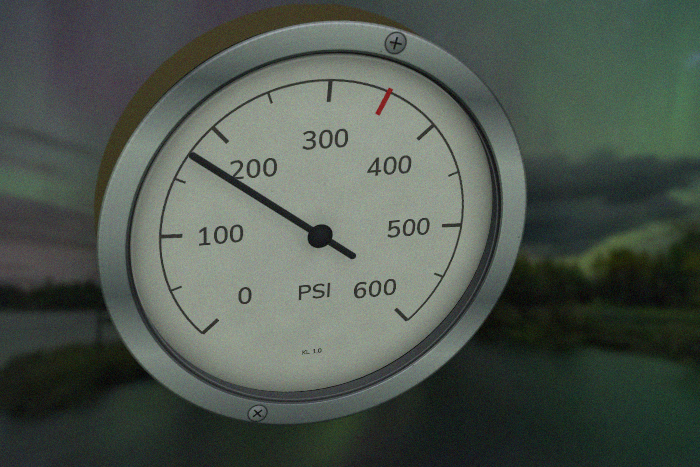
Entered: psi 175
